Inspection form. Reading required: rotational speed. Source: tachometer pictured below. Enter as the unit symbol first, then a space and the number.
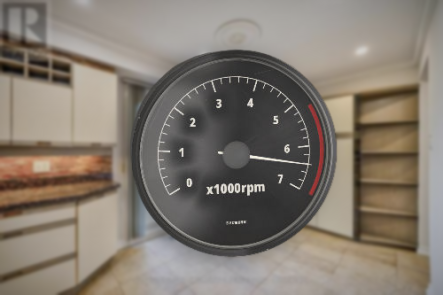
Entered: rpm 6400
